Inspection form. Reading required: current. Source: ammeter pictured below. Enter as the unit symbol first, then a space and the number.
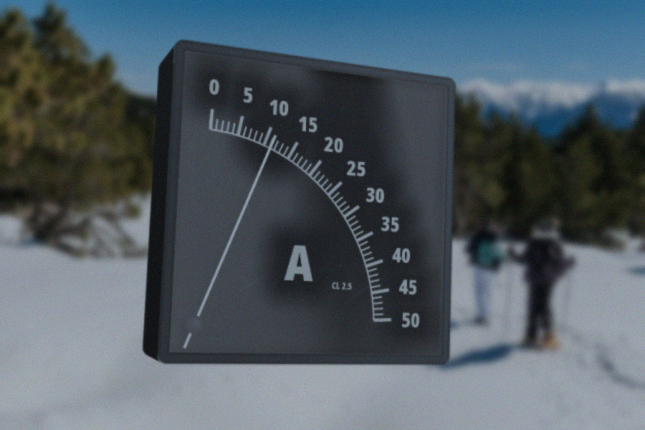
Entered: A 11
